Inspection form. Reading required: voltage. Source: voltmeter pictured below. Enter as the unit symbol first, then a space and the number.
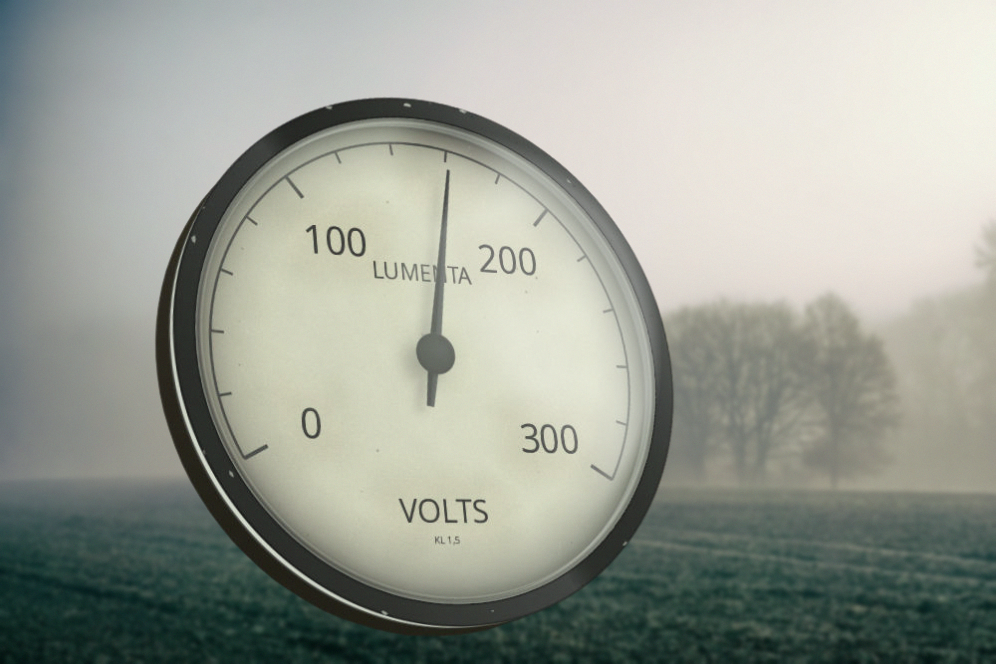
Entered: V 160
